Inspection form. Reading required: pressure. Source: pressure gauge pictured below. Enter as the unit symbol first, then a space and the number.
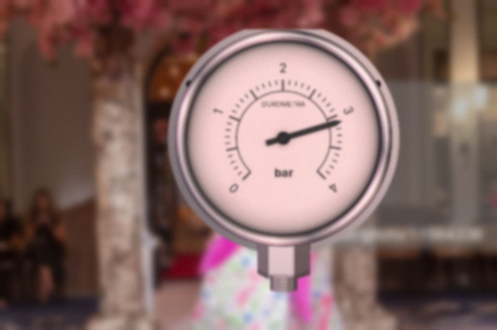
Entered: bar 3.1
